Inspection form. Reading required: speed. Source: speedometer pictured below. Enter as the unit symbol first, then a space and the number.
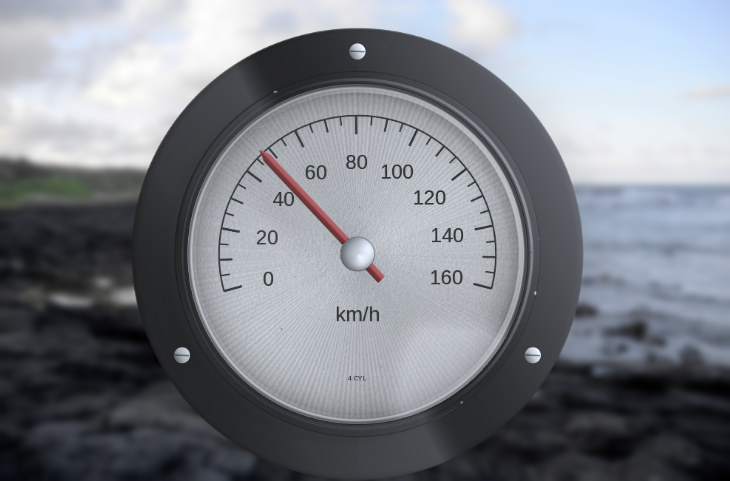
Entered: km/h 47.5
